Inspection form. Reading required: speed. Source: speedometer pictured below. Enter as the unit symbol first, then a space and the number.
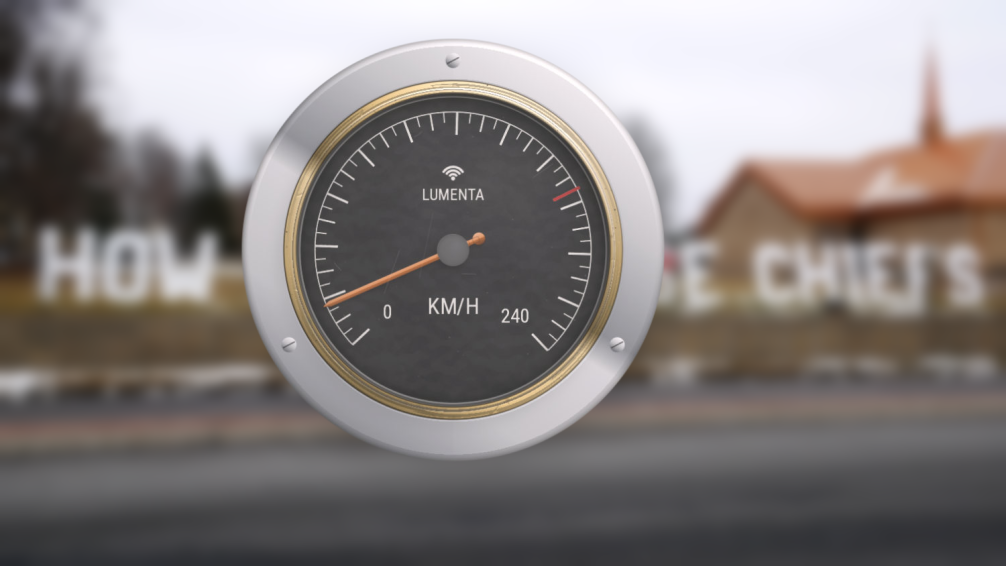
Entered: km/h 17.5
